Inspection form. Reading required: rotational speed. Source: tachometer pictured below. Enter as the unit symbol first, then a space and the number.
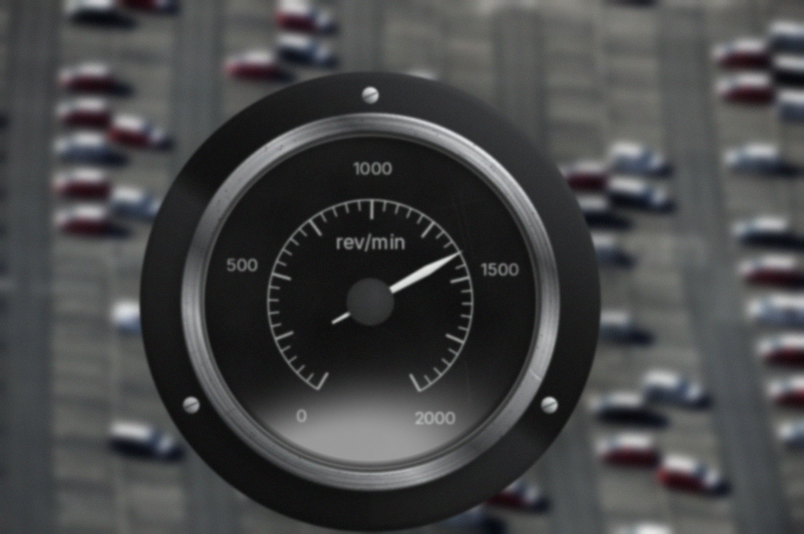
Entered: rpm 1400
